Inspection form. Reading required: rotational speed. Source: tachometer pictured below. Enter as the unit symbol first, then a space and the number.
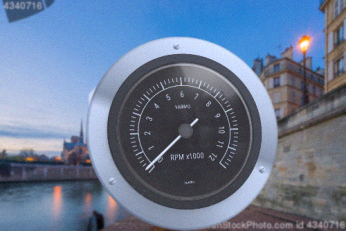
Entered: rpm 200
